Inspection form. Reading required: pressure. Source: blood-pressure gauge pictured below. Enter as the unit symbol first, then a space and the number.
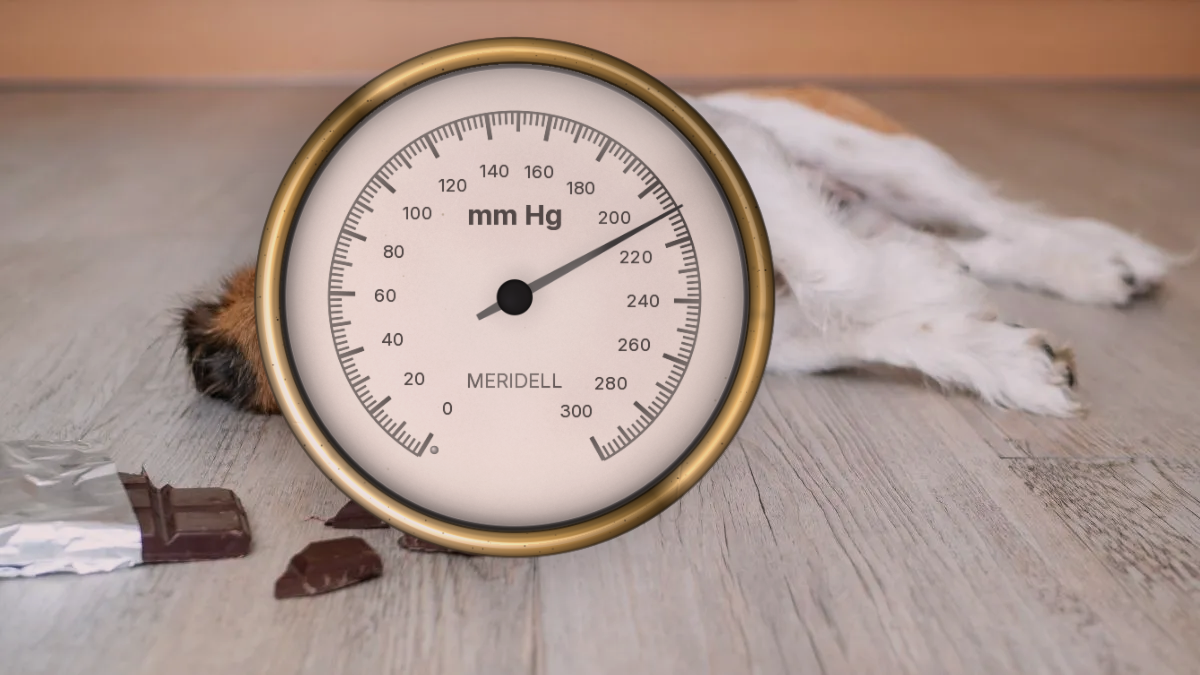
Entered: mmHg 210
